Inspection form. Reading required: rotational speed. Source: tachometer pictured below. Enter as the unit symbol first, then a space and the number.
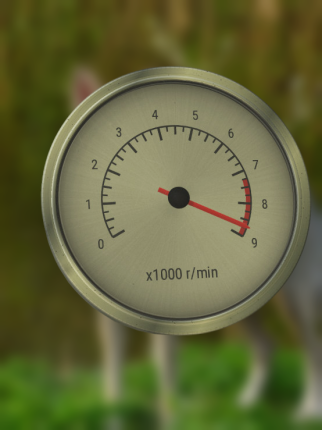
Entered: rpm 8750
